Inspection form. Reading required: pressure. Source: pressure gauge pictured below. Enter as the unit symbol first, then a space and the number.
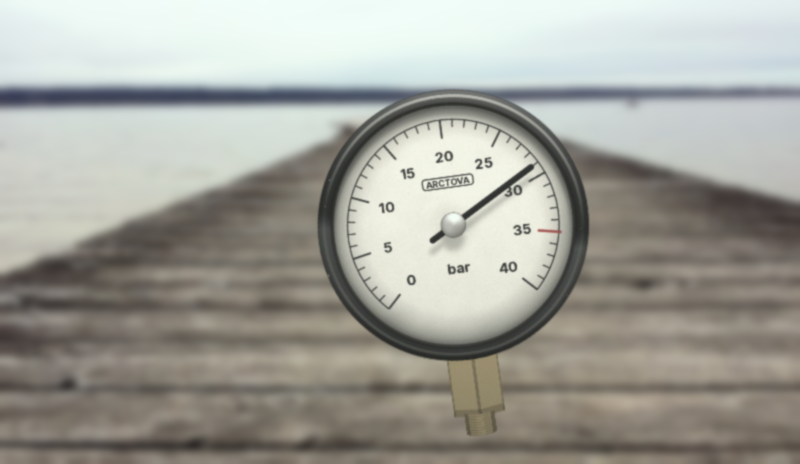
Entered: bar 29
